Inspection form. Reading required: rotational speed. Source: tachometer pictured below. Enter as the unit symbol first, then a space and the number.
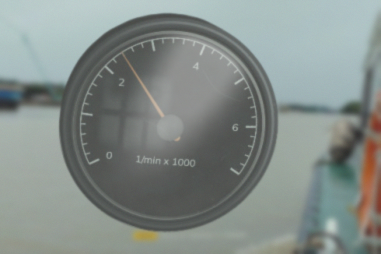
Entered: rpm 2400
